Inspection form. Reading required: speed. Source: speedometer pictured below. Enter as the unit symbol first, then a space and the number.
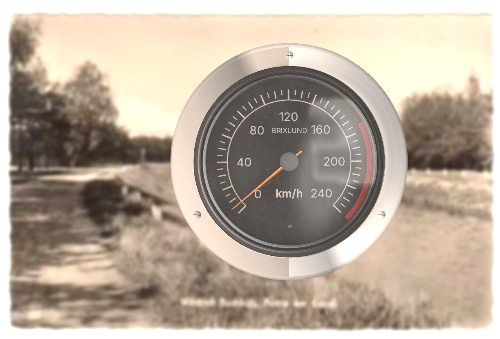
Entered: km/h 5
